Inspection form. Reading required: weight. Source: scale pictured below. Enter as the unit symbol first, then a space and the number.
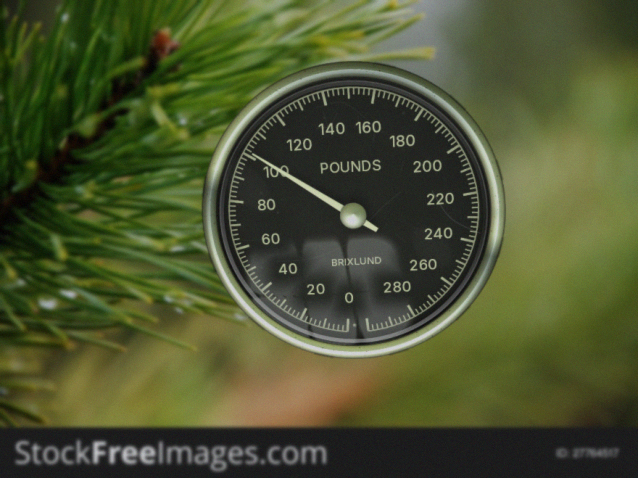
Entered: lb 102
